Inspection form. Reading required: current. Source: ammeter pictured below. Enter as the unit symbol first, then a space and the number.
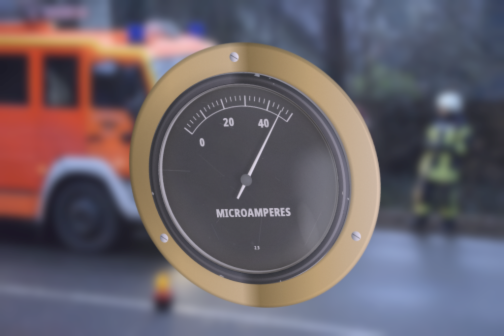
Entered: µA 46
